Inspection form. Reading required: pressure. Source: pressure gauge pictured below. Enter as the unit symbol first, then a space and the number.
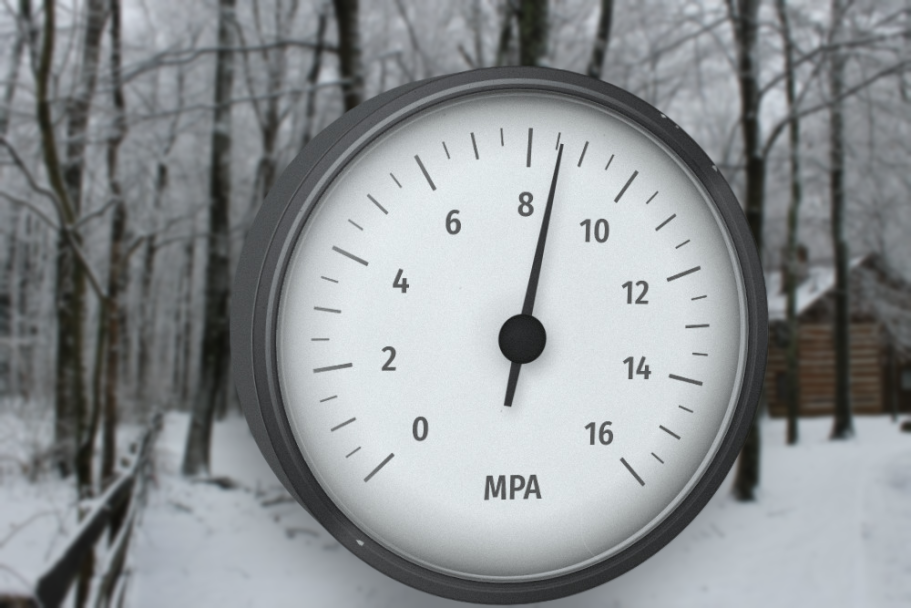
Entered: MPa 8.5
